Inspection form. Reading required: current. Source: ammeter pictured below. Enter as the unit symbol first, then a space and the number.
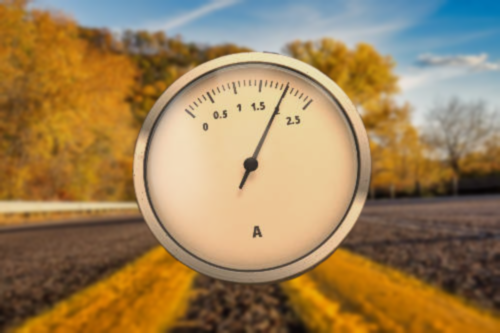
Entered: A 2
